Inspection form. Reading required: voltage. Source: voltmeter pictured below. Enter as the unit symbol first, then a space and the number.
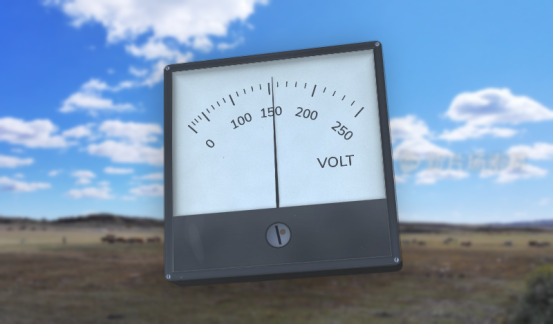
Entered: V 155
